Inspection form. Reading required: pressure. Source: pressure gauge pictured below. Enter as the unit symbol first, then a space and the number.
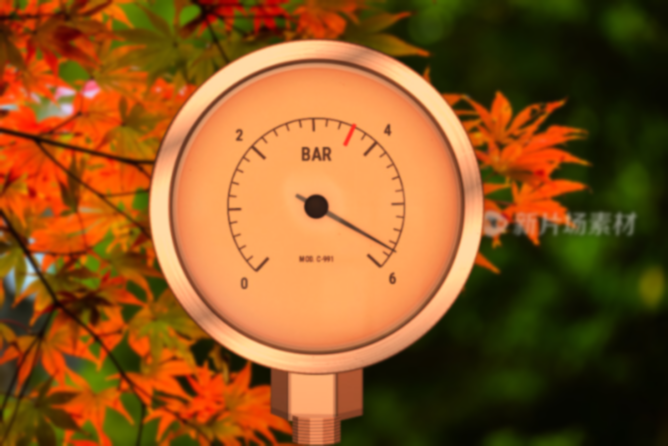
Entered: bar 5.7
